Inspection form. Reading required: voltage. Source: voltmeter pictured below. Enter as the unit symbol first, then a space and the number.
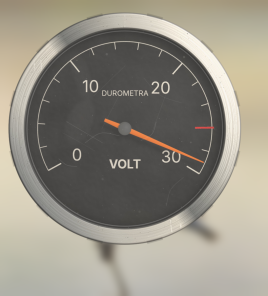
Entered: V 29
